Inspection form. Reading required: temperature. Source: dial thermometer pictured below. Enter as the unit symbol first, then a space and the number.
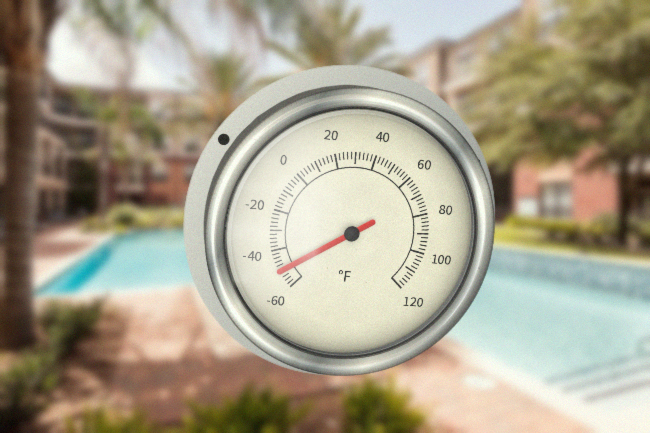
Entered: °F -50
